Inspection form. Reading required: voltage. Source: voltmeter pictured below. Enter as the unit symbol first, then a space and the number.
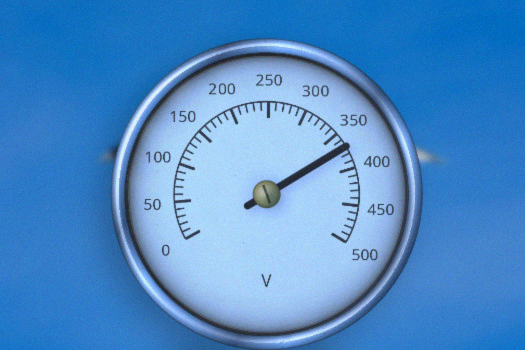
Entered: V 370
